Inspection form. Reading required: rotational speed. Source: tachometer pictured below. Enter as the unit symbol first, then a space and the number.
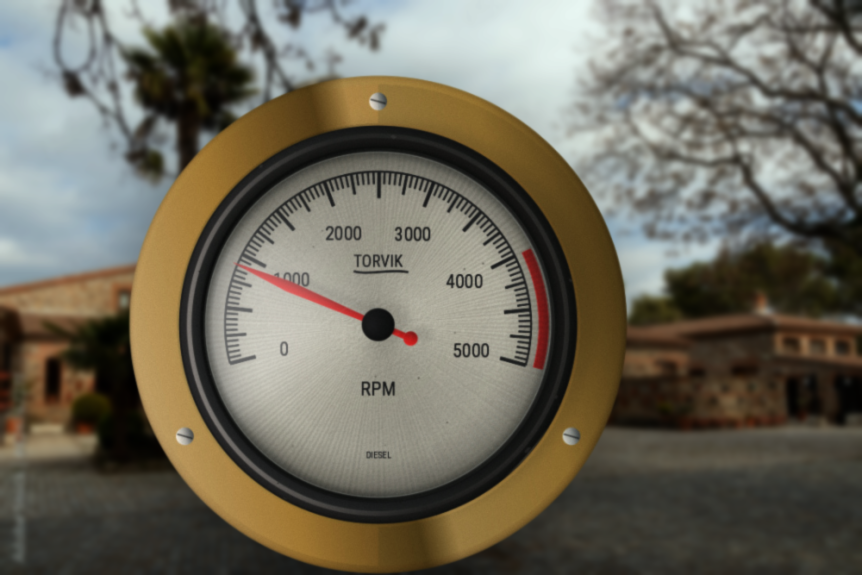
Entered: rpm 900
